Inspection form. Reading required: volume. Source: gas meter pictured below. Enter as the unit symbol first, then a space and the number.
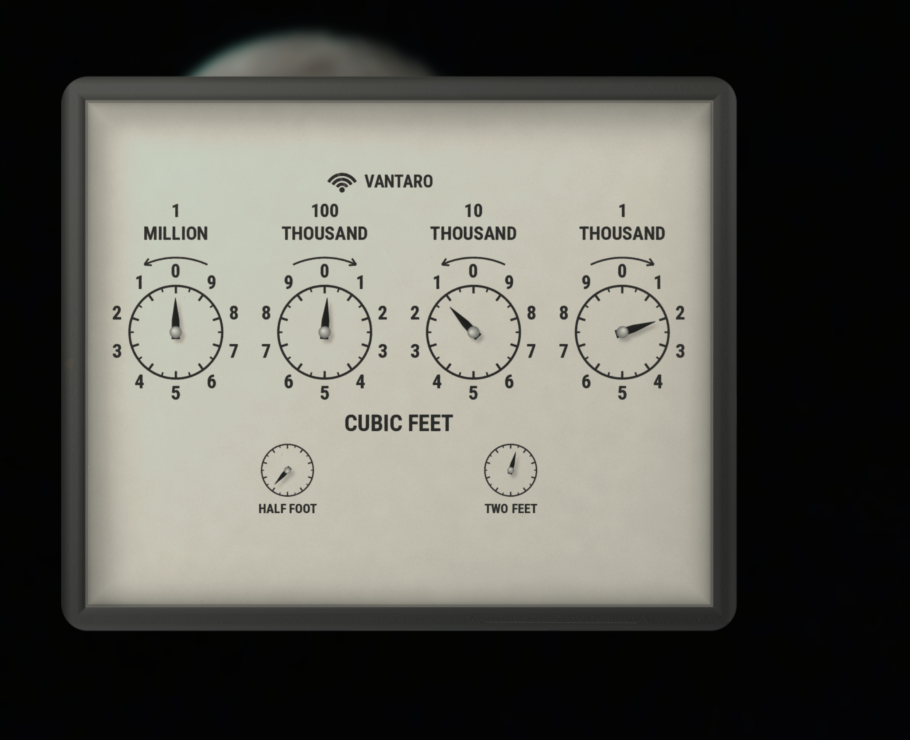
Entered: ft³ 1200
